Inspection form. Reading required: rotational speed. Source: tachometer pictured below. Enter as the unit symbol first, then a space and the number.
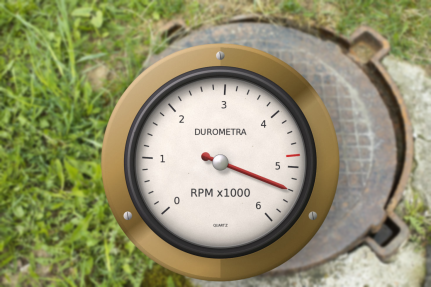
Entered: rpm 5400
